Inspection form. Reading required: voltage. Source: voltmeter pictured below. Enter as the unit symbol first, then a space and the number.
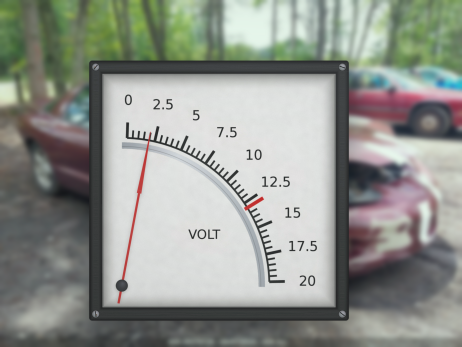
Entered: V 2
